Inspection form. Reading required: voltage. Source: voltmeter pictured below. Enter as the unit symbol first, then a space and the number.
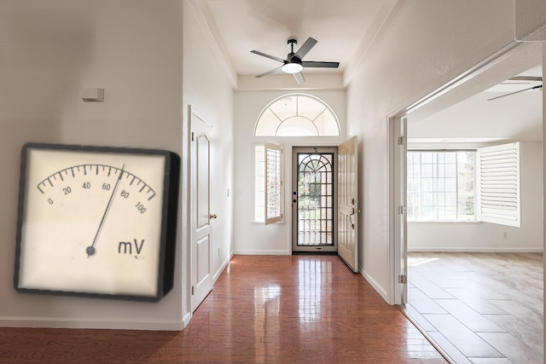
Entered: mV 70
